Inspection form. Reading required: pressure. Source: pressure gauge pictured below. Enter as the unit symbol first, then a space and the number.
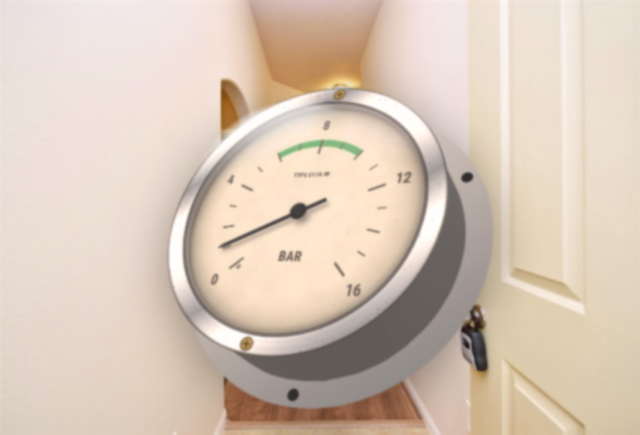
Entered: bar 1
